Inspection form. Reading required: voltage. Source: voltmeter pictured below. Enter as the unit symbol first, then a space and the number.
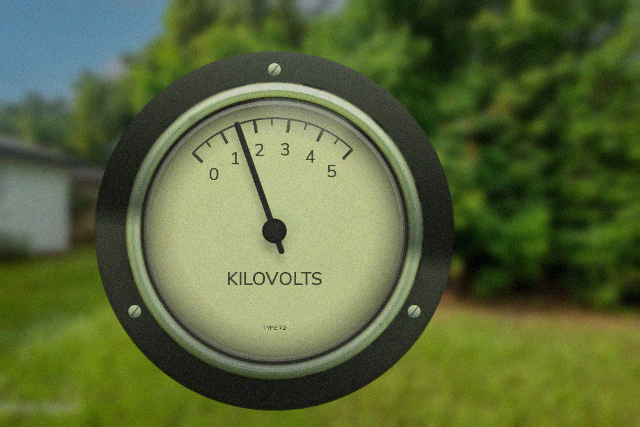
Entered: kV 1.5
